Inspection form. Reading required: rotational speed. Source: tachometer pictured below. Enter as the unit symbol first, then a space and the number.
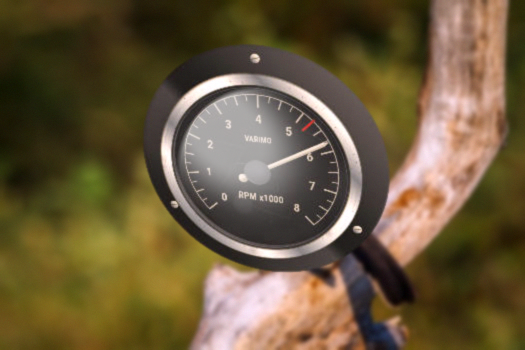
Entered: rpm 5750
